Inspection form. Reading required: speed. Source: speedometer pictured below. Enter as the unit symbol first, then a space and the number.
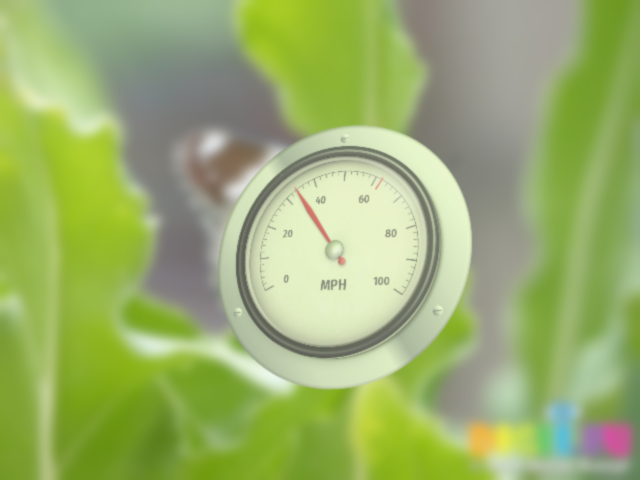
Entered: mph 34
